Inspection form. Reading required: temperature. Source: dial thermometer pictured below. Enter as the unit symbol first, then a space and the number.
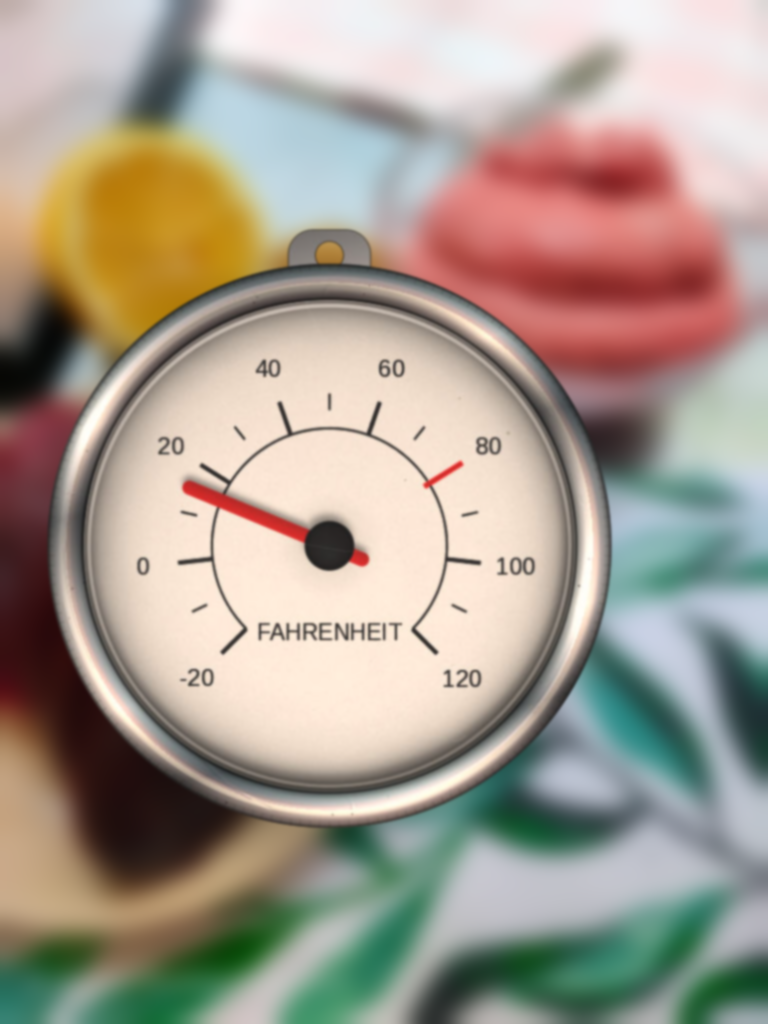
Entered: °F 15
